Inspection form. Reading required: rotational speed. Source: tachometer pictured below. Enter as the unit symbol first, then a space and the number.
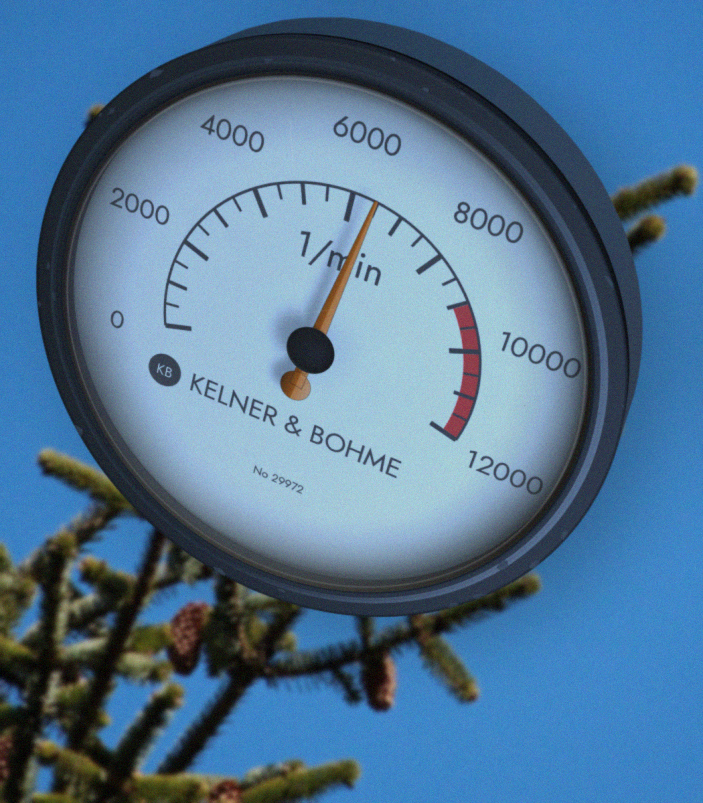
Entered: rpm 6500
